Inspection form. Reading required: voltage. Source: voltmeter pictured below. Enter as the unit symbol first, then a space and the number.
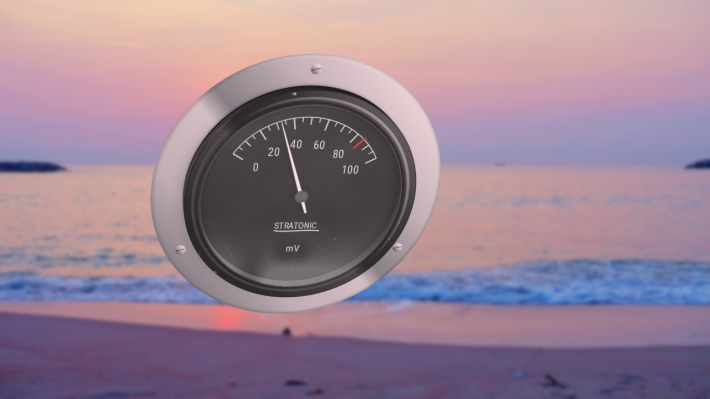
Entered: mV 32.5
